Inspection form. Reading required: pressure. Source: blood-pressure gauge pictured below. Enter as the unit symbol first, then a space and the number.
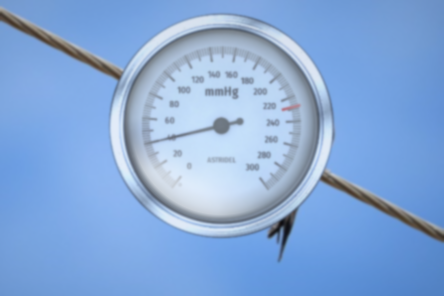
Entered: mmHg 40
